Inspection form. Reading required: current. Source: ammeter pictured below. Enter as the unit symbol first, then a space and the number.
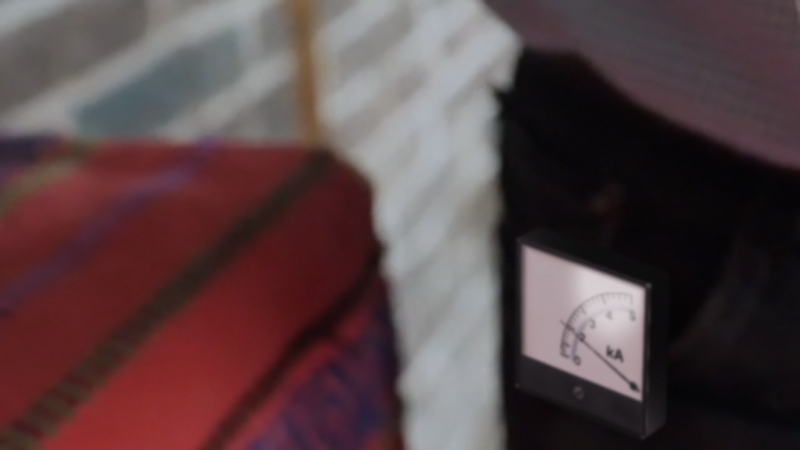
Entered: kA 2
